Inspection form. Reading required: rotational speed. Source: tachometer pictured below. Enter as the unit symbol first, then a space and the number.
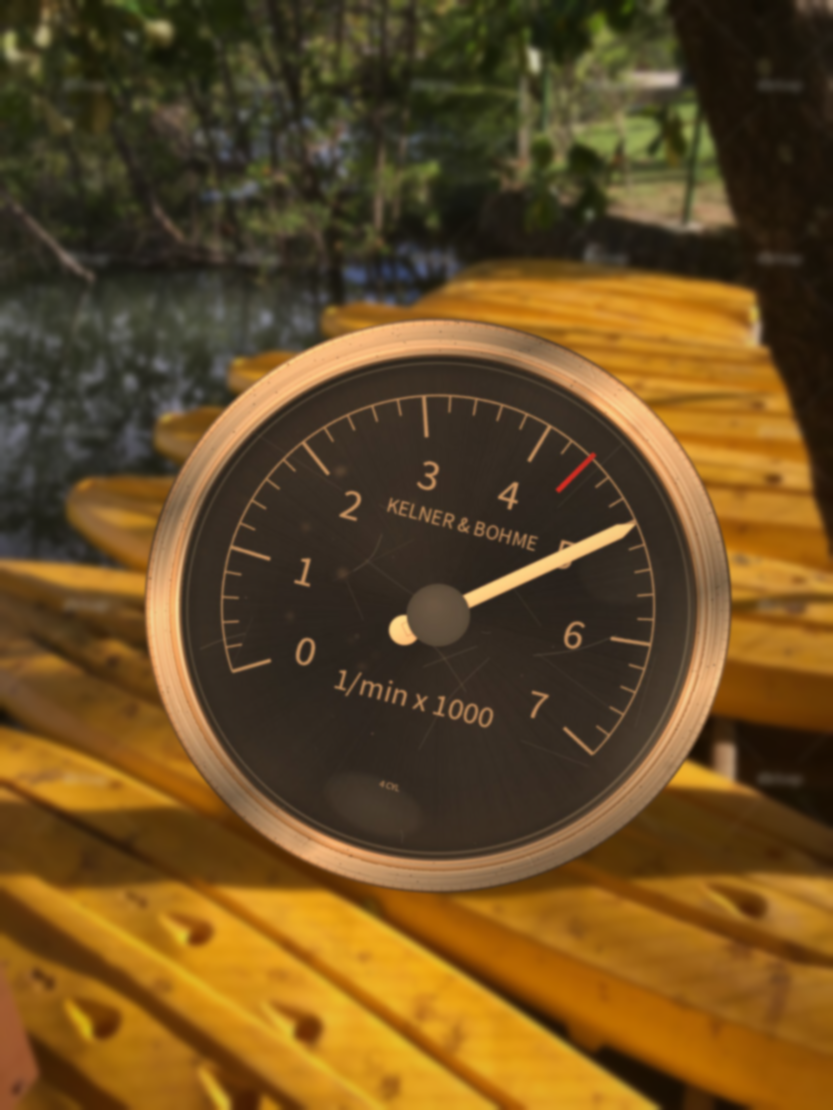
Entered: rpm 5000
